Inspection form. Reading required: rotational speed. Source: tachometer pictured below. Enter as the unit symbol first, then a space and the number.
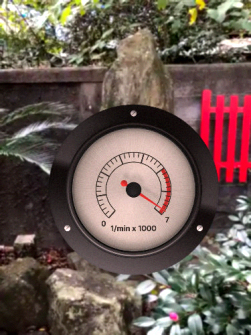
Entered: rpm 6800
